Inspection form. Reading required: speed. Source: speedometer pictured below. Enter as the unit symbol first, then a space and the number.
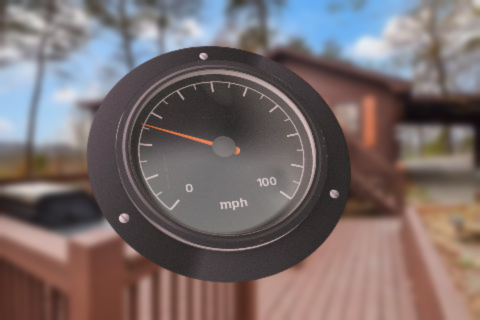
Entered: mph 25
